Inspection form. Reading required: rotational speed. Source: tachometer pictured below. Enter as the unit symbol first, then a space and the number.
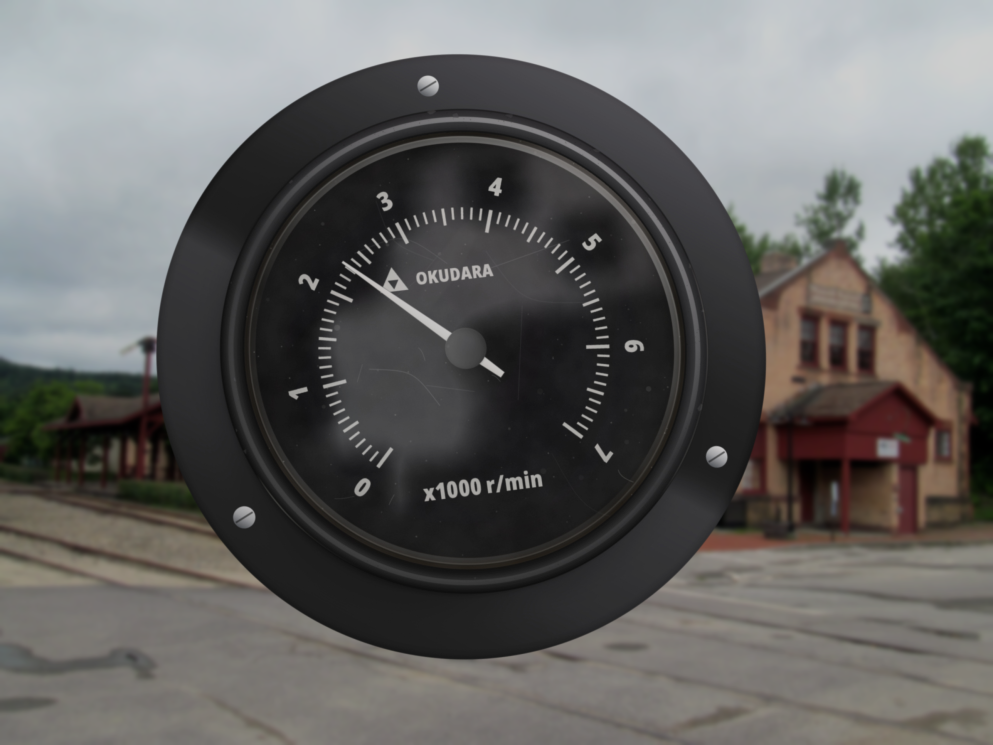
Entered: rpm 2300
